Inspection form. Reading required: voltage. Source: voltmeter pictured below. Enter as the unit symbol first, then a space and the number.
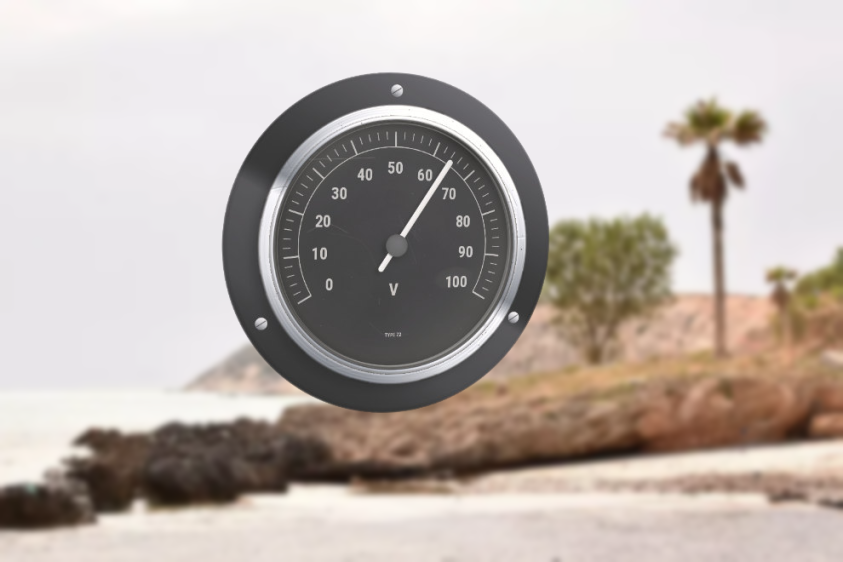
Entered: V 64
